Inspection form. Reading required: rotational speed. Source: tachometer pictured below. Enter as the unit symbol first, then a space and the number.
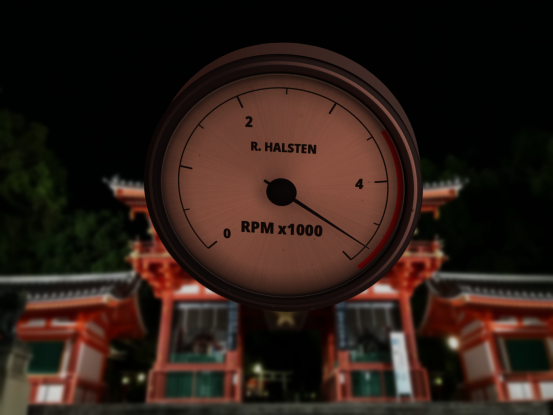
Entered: rpm 4750
